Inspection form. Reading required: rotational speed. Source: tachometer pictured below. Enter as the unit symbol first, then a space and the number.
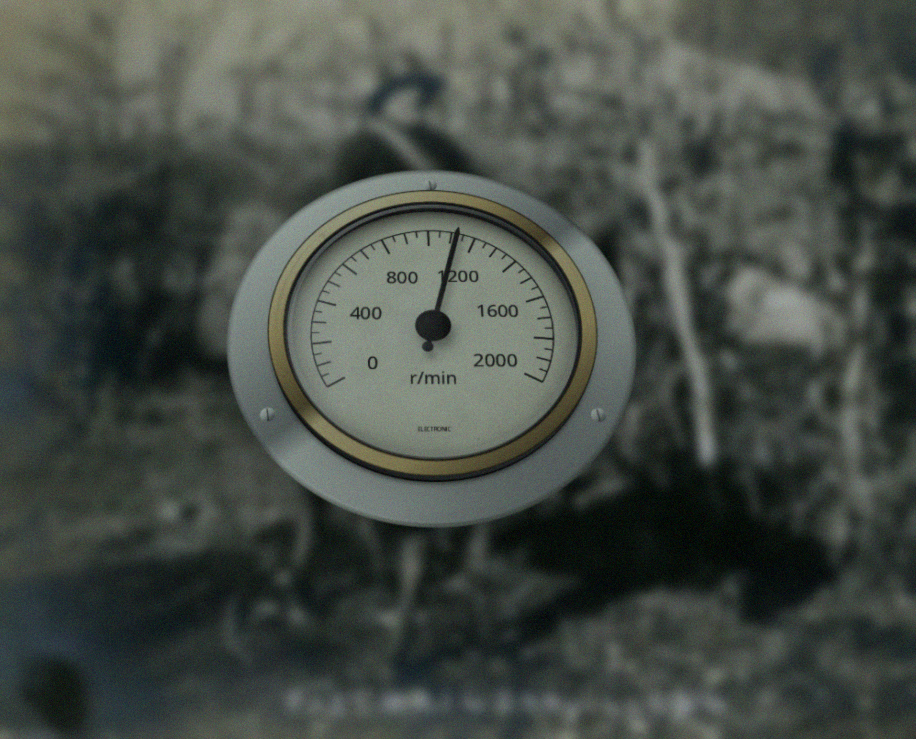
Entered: rpm 1125
